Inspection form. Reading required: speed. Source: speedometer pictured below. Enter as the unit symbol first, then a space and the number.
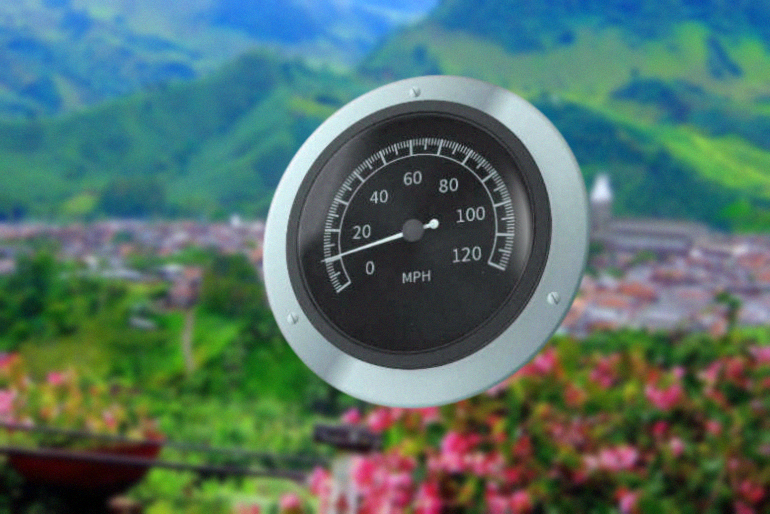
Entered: mph 10
